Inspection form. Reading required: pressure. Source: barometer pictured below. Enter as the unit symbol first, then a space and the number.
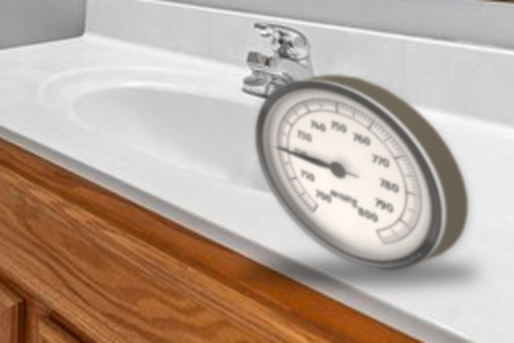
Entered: mmHg 720
